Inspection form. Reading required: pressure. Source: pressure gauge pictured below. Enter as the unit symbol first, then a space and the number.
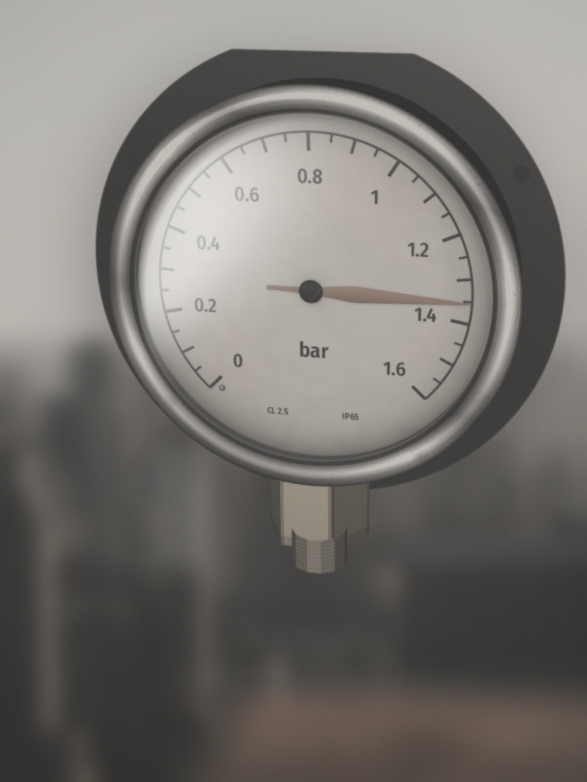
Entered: bar 1.35
